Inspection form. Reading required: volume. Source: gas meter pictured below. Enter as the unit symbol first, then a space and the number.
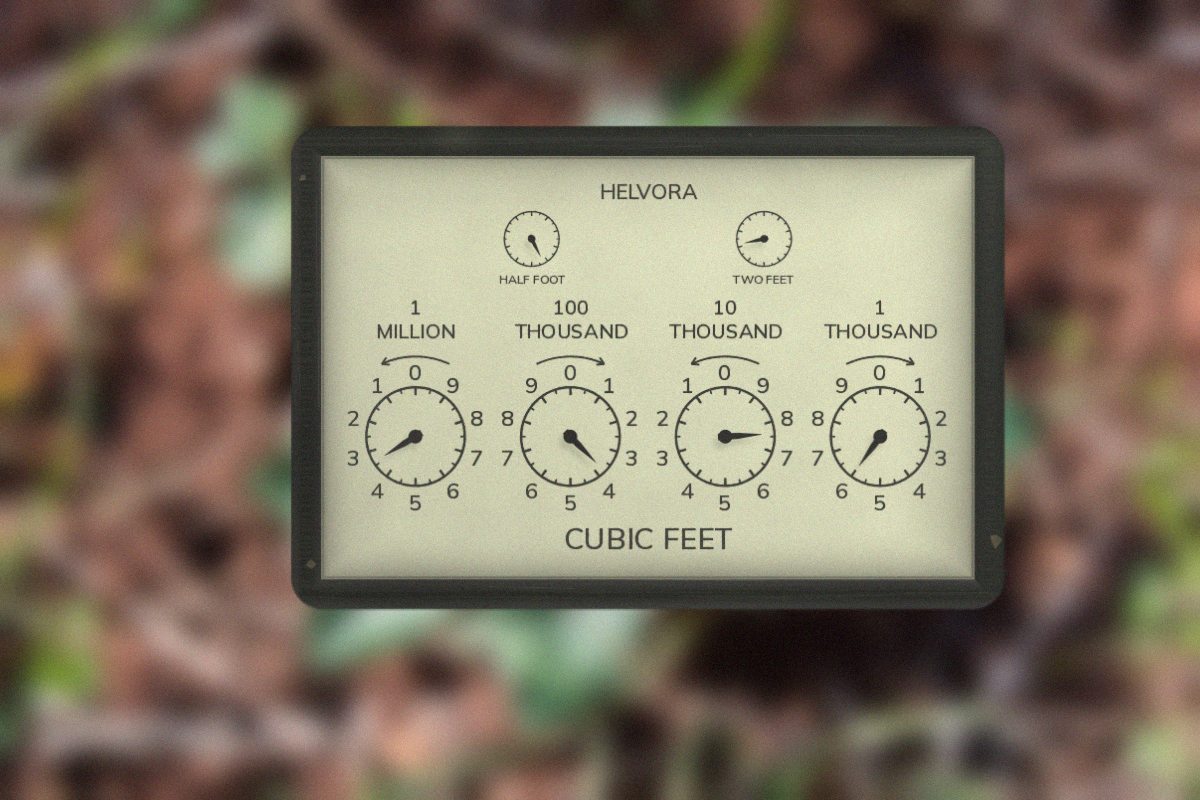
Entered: ft³ 337600
